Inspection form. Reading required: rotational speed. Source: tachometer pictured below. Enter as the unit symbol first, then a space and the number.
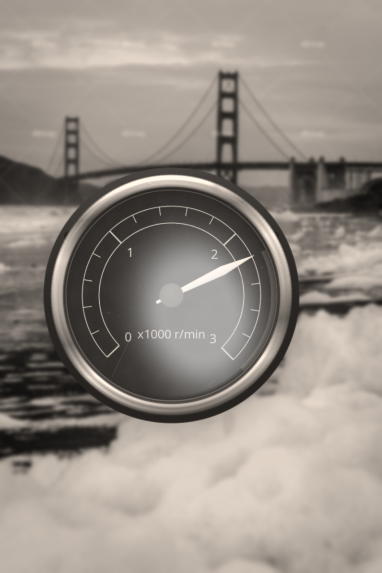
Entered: rpm 2200
